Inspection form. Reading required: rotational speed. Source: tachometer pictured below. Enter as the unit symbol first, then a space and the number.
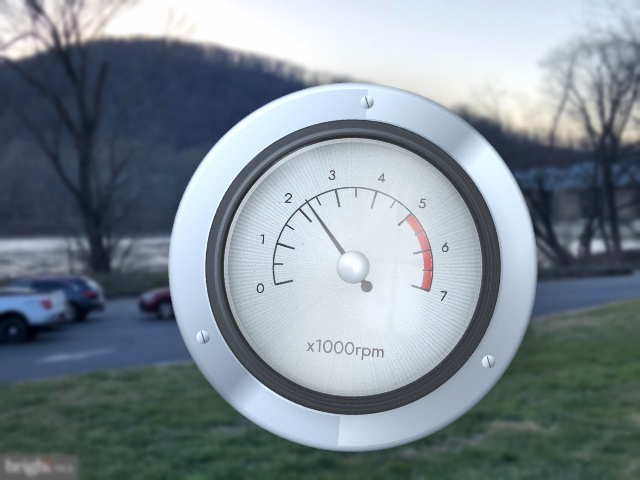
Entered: rpm 2250
